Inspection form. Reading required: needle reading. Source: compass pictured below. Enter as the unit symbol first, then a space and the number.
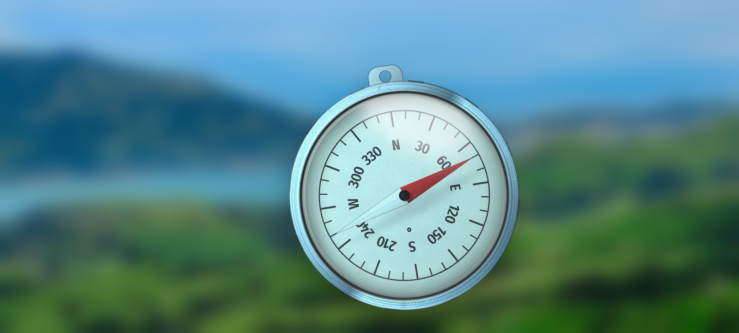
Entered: ° 70
